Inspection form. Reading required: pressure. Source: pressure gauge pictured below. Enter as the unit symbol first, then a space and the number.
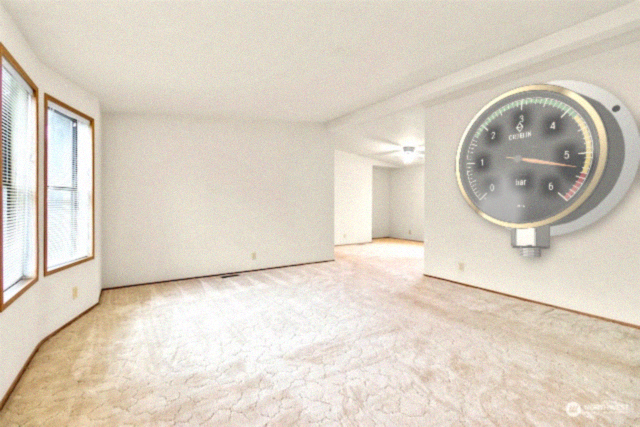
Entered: bar 5.3
